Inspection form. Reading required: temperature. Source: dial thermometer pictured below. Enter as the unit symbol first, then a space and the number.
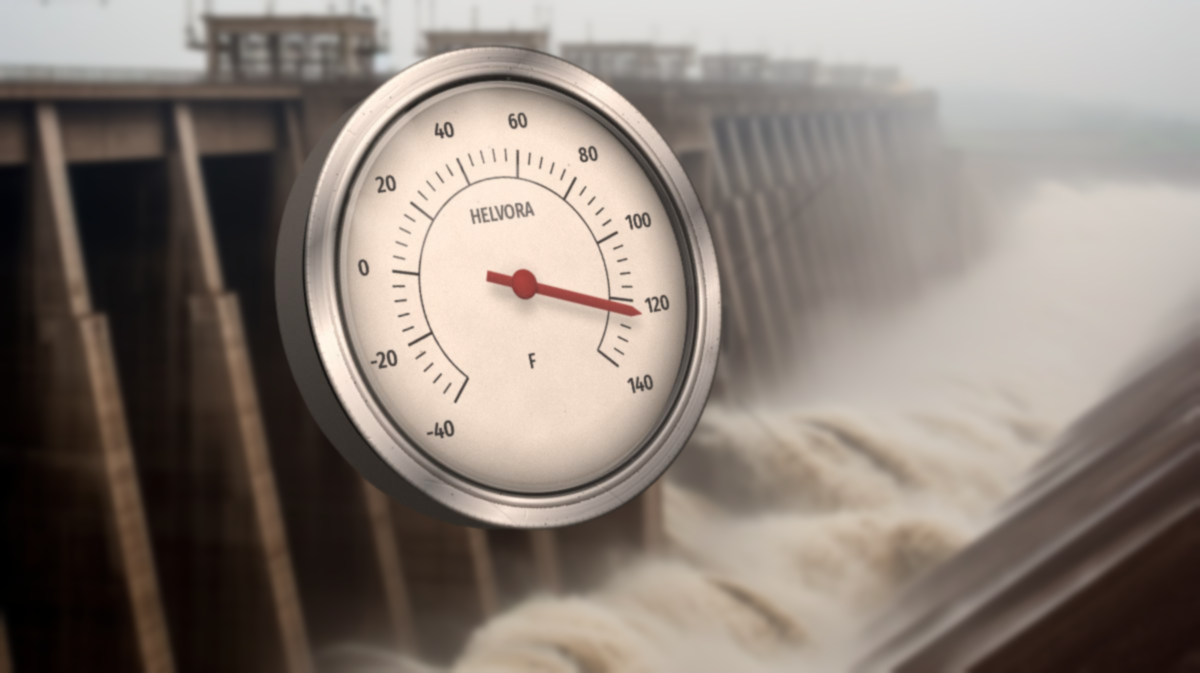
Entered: °F 124
